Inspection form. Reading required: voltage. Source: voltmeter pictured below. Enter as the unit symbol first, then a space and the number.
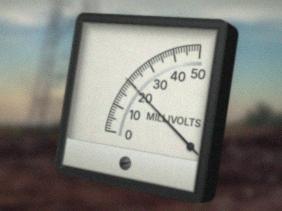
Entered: mV 20
